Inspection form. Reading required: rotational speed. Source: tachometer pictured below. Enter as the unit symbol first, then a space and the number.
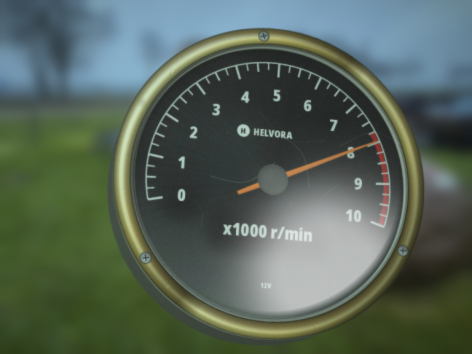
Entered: rpm 8000
